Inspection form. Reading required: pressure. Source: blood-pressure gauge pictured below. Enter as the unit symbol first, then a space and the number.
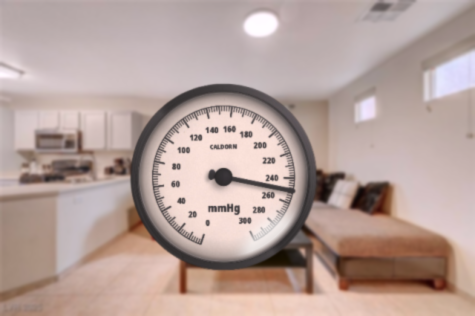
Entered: mmHg 250
